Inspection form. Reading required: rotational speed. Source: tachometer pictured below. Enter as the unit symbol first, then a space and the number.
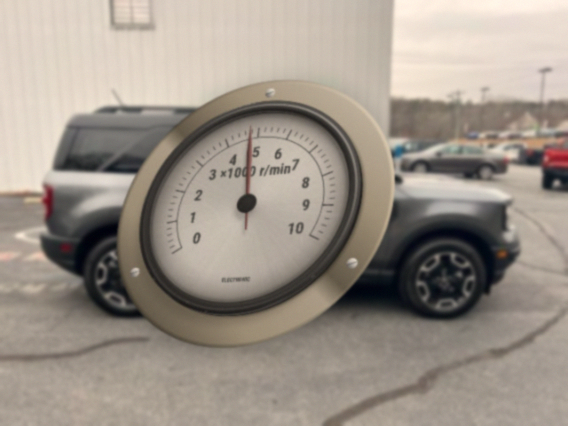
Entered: rpm 4800
